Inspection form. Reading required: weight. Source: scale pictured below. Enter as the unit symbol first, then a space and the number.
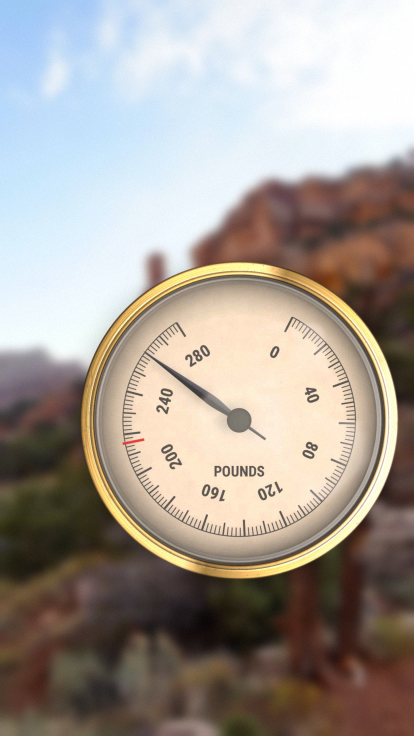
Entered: lb 260
